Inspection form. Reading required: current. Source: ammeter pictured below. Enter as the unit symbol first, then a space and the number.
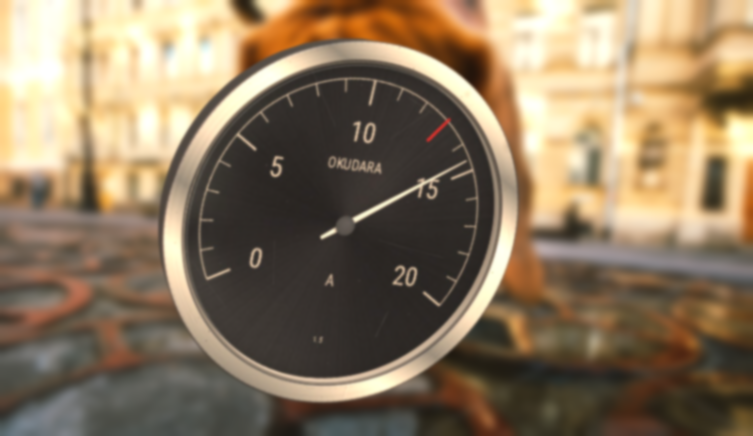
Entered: A 14.5
